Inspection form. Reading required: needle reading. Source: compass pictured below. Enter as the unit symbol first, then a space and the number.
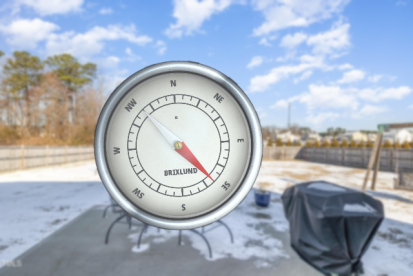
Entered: ° 140
